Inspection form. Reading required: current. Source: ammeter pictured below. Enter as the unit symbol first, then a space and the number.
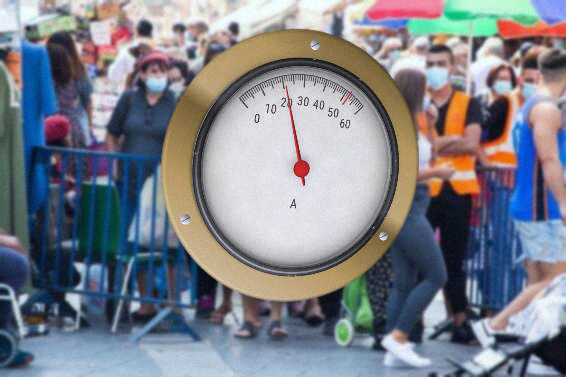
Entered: A 20
